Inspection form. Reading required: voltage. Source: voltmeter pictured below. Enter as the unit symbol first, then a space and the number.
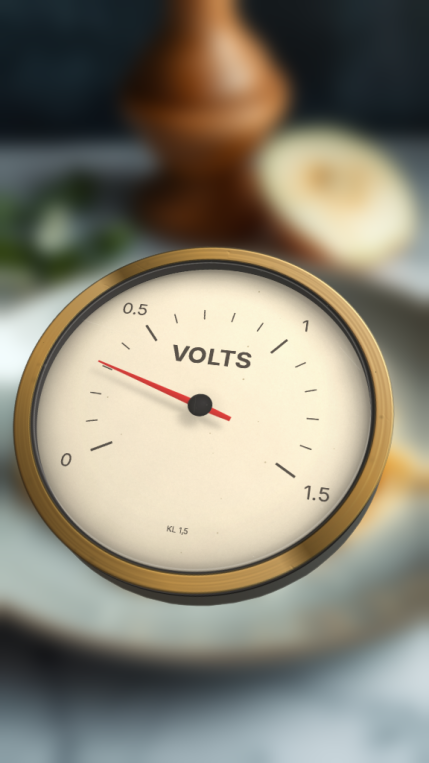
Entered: V 0.3
